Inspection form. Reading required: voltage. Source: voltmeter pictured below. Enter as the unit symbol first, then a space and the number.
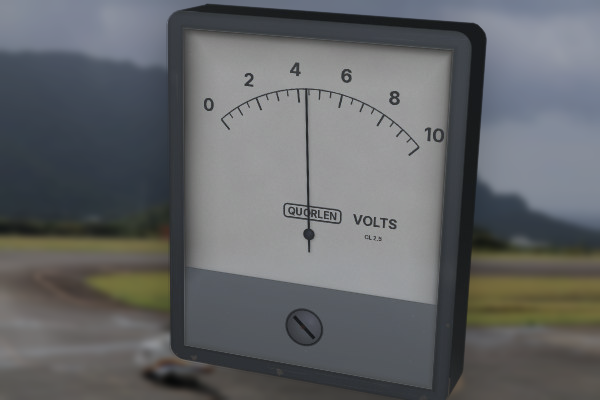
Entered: V 4.5
